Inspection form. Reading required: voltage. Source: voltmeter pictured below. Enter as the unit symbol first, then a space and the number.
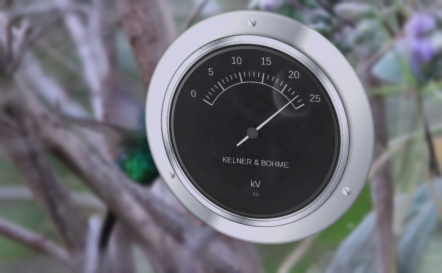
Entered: kV 23
